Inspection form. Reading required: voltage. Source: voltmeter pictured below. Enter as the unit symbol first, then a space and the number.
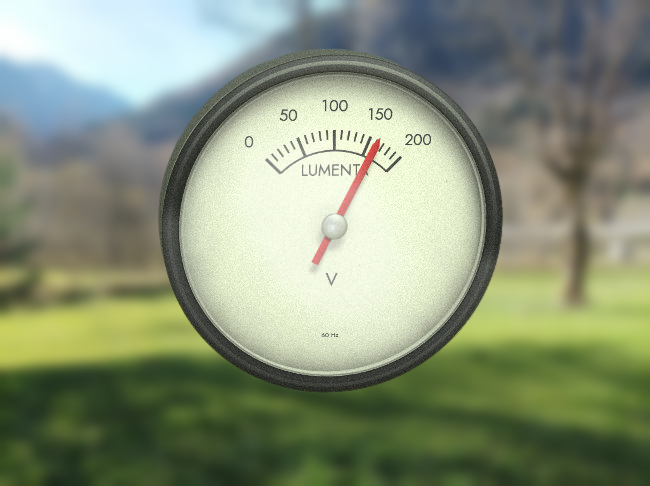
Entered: V 160
